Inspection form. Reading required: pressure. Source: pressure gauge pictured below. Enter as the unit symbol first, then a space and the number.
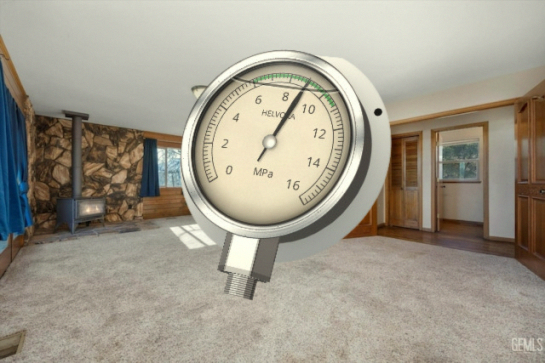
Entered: MPa 9
